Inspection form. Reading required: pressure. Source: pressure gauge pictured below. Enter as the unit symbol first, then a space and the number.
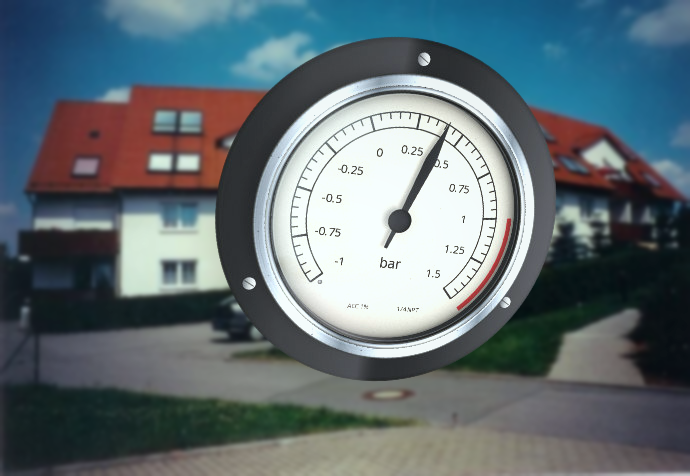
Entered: bar 0.4
